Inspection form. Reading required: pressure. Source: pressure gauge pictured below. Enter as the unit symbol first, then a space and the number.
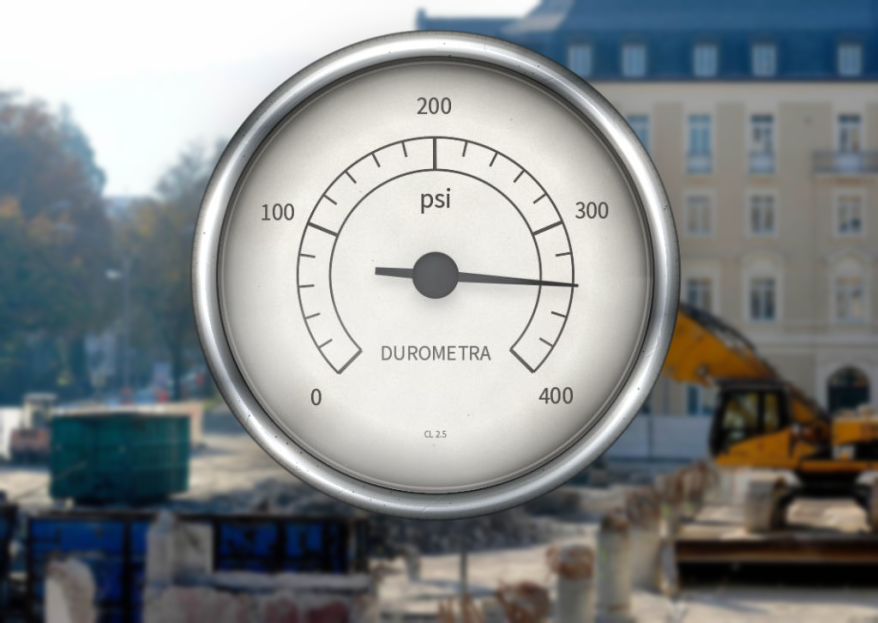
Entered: psi 340
